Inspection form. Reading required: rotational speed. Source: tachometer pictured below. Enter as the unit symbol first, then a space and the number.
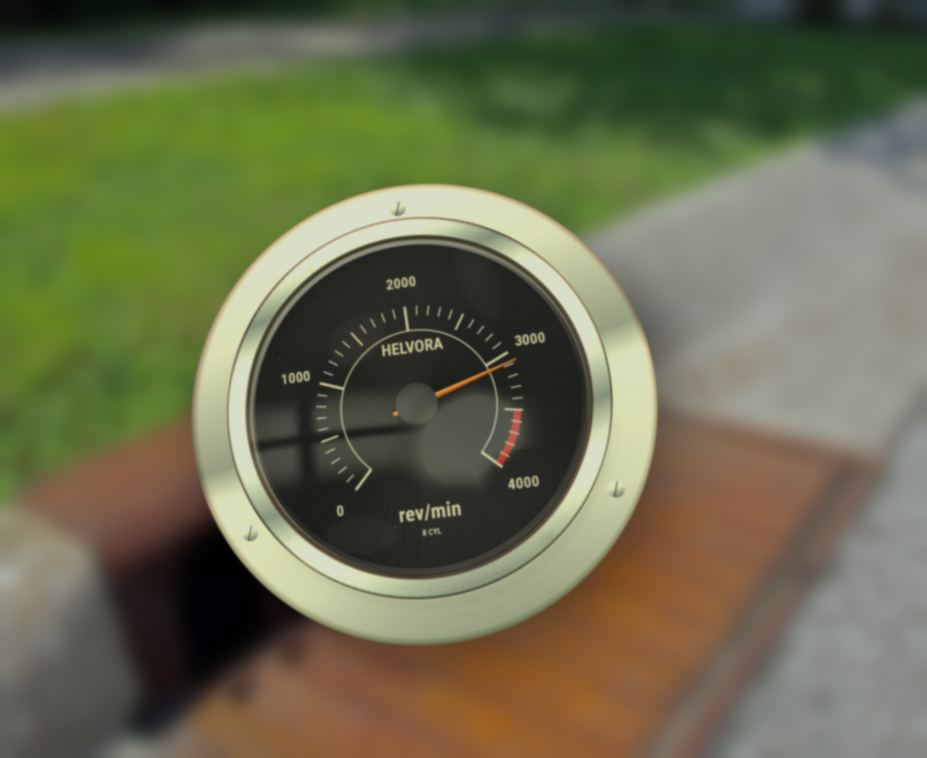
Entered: rpm 3100
